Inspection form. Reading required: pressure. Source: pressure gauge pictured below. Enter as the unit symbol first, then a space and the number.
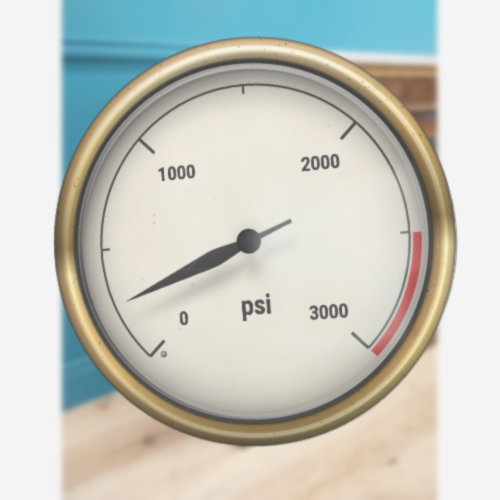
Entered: psi 250
